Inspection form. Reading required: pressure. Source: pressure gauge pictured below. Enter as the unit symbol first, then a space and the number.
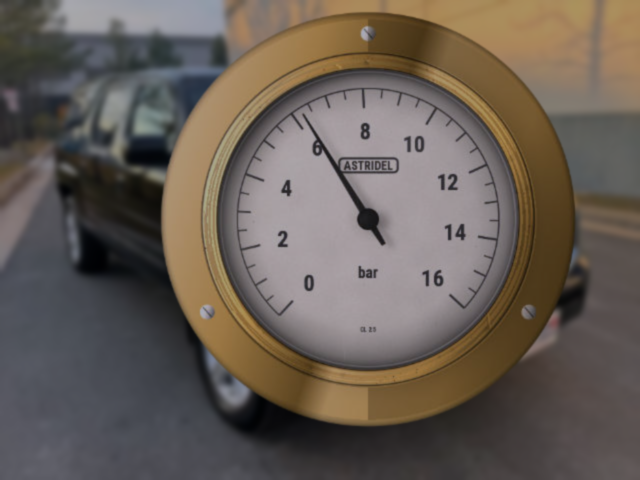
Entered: bar 6.25
